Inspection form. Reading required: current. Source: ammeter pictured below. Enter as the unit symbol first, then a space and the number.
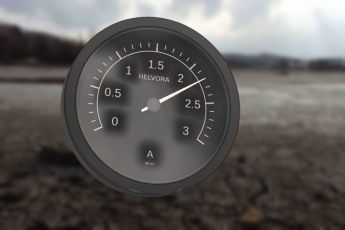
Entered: A 2.2
